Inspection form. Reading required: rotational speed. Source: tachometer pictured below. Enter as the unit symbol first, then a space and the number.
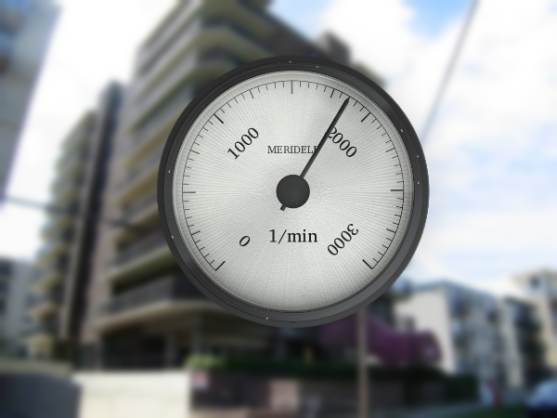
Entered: rpm 1850
